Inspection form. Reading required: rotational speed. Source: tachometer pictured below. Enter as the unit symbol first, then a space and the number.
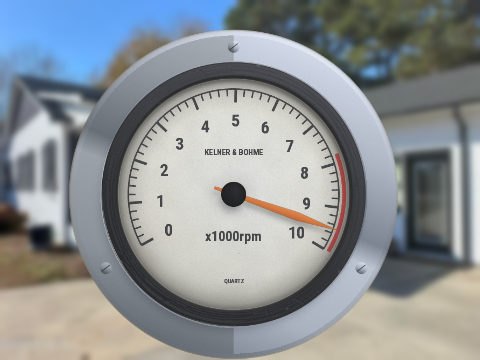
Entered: rpm 9500
